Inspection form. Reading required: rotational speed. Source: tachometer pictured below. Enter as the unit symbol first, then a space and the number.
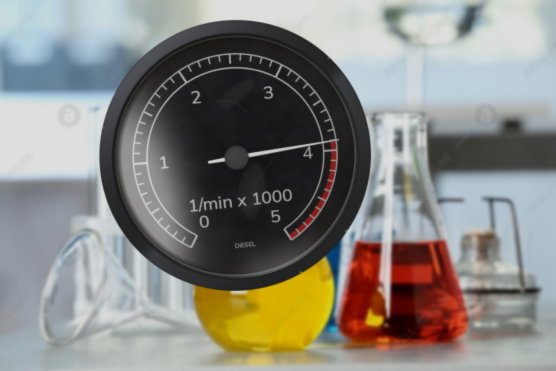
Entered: rpm 3900
